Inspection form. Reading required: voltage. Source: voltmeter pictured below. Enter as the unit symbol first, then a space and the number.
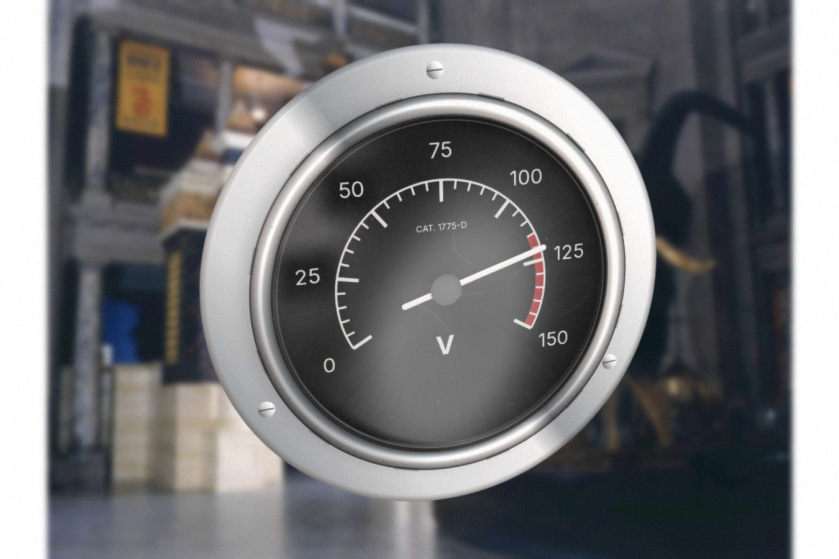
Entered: V 120
